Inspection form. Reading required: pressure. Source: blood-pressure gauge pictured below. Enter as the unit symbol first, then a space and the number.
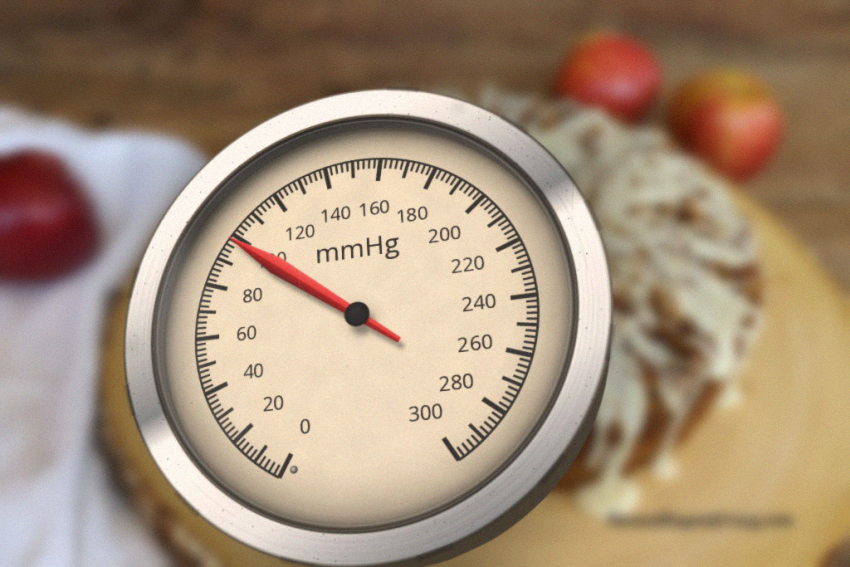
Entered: mmHg 98
